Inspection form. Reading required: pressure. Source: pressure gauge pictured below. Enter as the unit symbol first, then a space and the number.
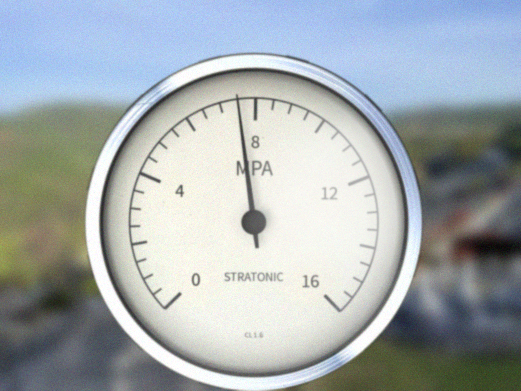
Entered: MPa 7.5
